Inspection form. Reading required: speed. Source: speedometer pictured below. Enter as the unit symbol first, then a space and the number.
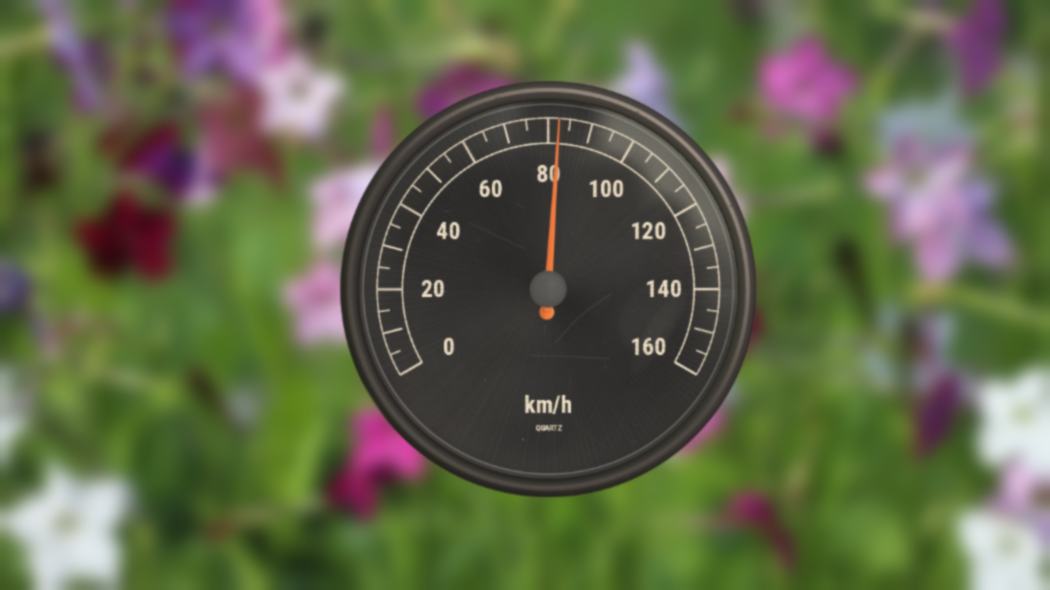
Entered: km/h 82.5
